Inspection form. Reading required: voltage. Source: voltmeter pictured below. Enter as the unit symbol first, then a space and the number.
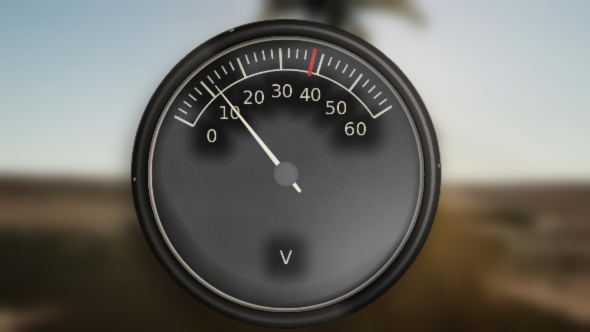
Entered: V 12
